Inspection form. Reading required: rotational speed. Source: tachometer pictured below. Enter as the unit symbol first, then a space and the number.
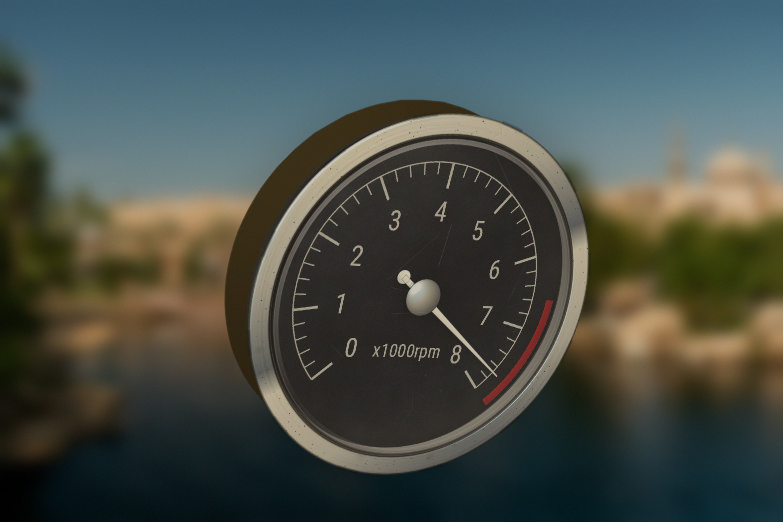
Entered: rpm 7700
